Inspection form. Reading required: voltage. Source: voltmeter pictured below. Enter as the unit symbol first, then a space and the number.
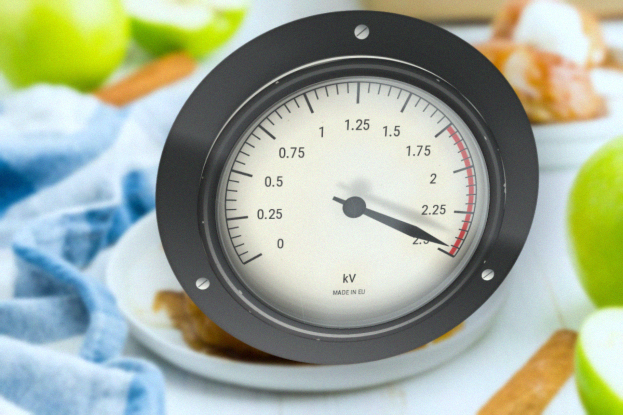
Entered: kV 2.45
